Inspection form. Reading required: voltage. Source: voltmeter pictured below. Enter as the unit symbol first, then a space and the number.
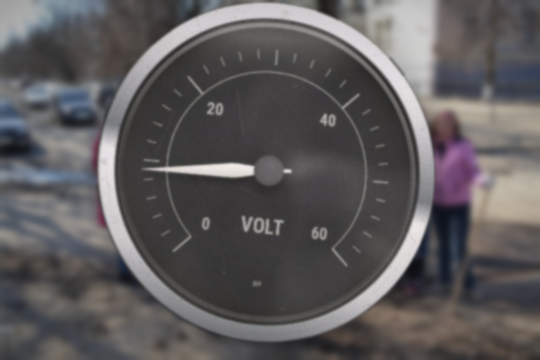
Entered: V 9
